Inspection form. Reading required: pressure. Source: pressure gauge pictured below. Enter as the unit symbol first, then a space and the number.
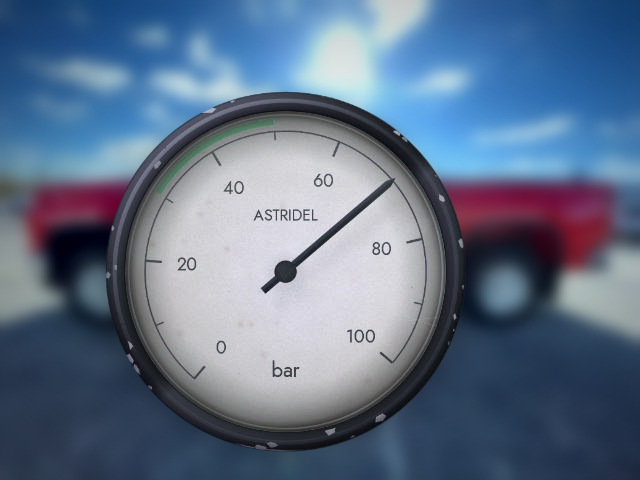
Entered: bar 70
